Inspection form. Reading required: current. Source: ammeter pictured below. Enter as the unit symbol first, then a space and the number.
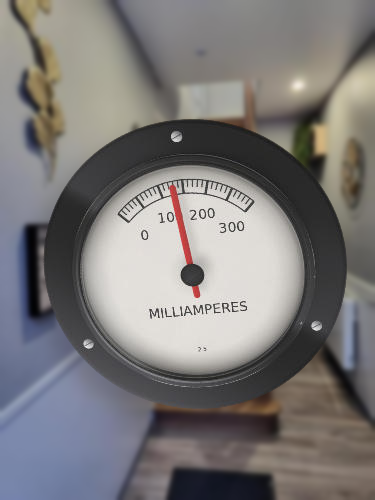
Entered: mA 130
